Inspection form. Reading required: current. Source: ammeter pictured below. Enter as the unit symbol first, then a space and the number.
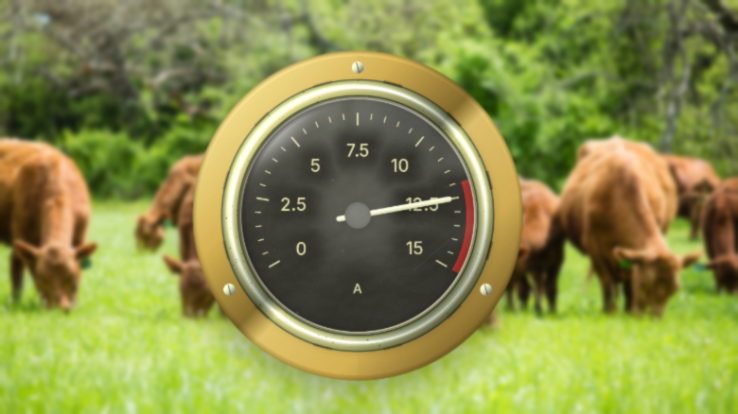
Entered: A 12.5
